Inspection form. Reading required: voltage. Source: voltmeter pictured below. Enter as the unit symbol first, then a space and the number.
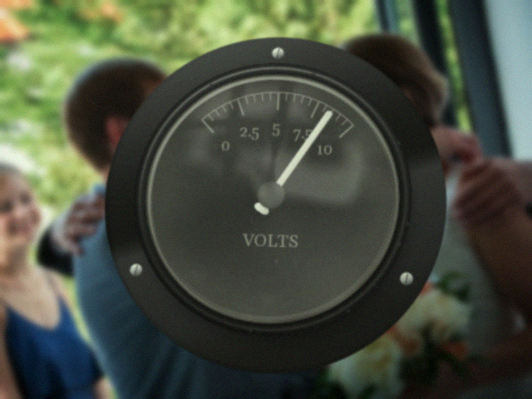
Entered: V 8.5
